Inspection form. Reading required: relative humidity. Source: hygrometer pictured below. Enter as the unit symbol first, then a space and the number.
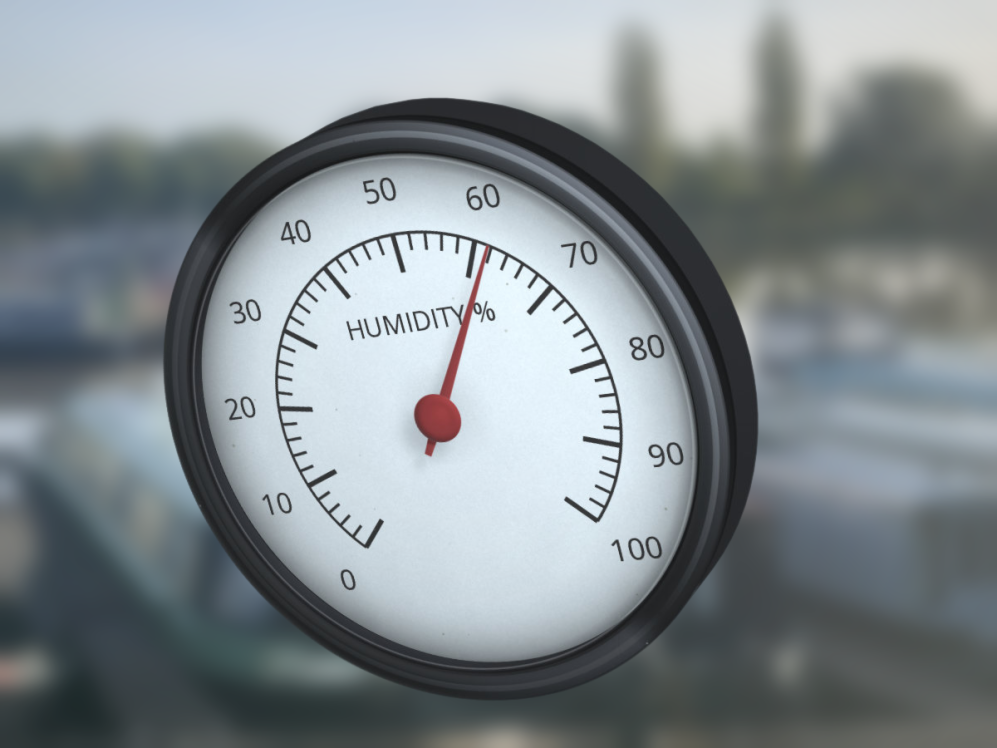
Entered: % 62
